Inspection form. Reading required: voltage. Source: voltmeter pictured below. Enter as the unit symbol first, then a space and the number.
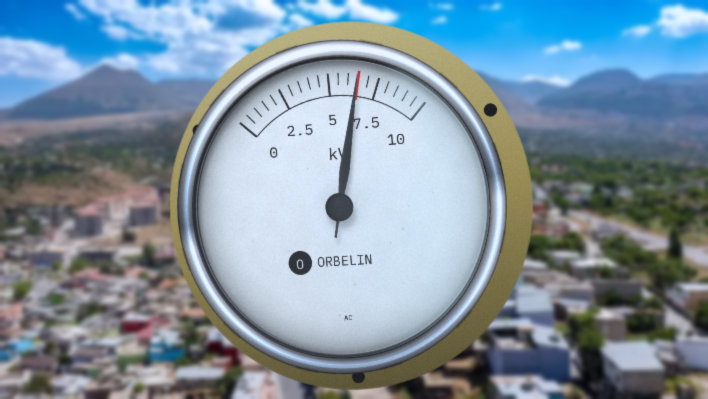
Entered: kV 6.5
